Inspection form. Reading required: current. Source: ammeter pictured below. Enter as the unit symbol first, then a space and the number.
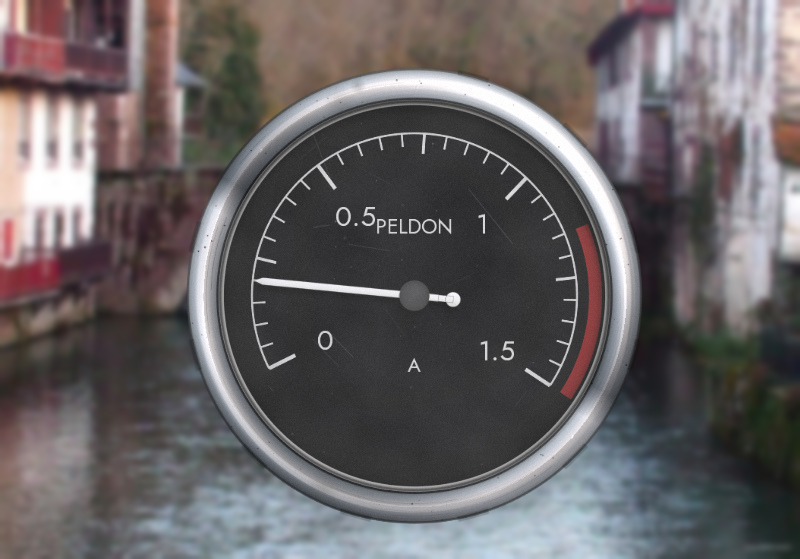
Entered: A 0.2
